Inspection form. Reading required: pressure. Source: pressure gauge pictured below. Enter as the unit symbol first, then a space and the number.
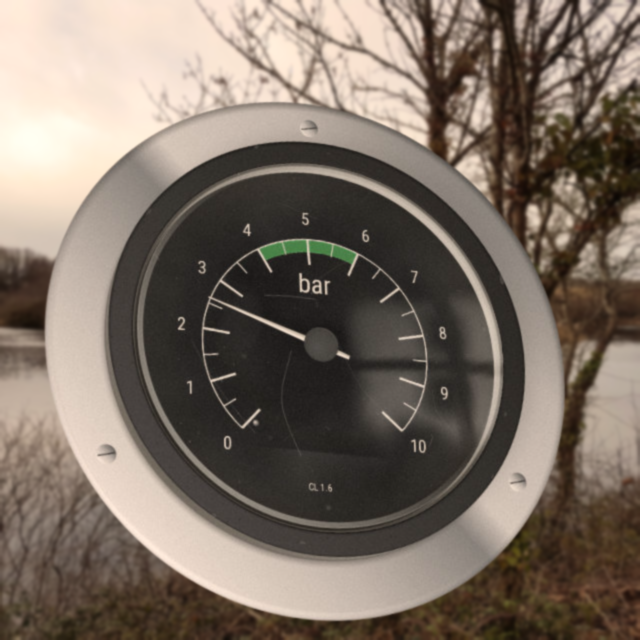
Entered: bar 2.5
